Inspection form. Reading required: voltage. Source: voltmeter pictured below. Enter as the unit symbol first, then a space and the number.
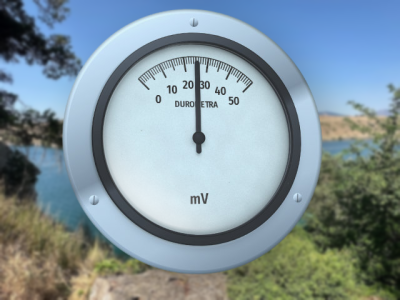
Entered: mV 25
